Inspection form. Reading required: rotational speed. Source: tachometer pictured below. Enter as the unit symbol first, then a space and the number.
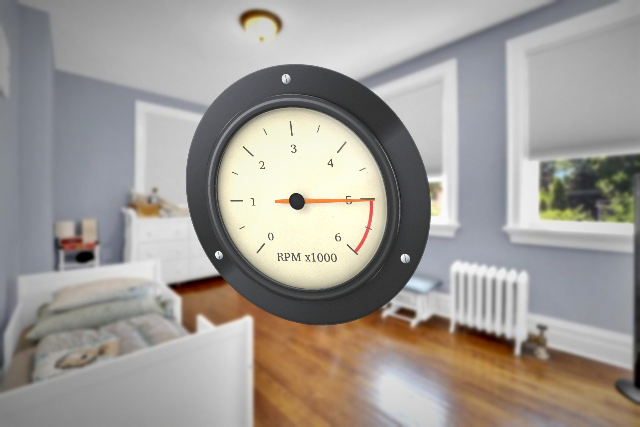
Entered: rpm 5000
